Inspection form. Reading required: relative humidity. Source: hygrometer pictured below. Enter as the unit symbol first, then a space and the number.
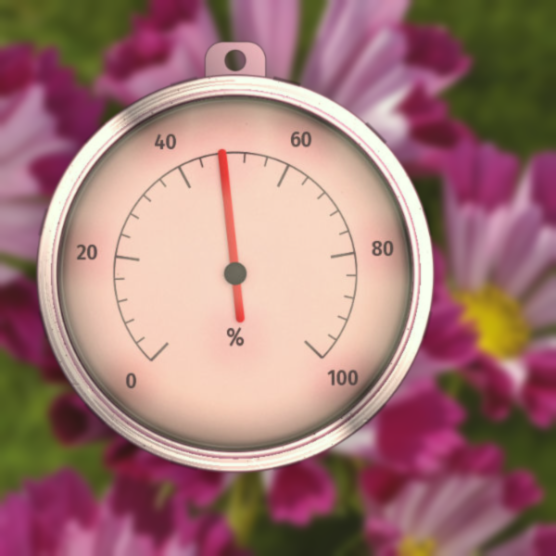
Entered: % 48
